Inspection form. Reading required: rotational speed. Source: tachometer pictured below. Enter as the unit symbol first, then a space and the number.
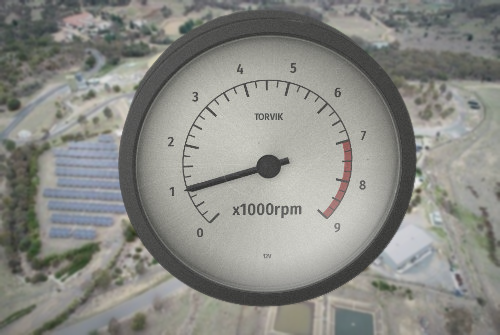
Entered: rpm 1000
